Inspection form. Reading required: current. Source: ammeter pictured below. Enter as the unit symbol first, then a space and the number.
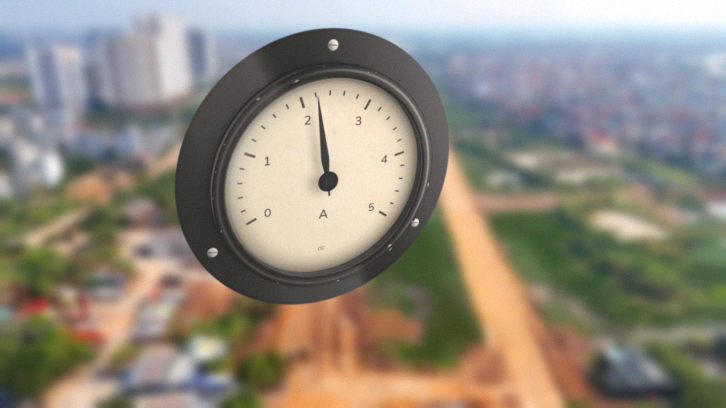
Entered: A 2.2
